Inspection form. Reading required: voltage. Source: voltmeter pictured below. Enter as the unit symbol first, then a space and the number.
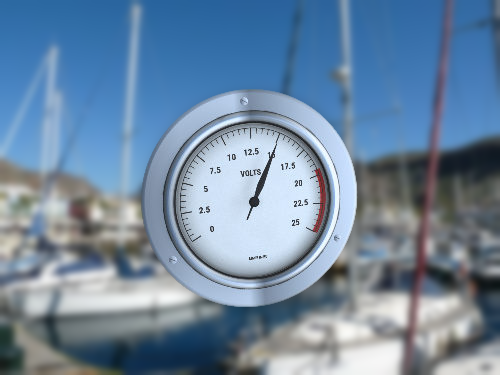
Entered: V 15
